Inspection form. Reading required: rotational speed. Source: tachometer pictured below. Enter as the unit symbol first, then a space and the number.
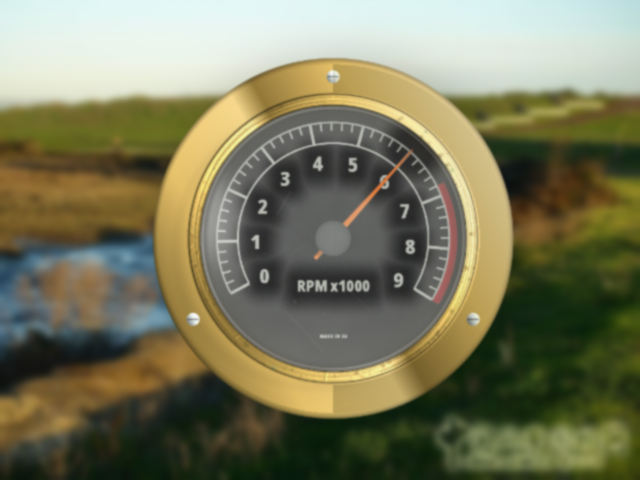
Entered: rpm 6000
